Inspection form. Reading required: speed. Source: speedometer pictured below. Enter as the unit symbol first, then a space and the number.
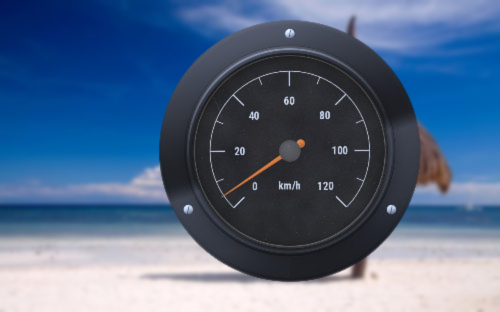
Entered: km/h 5
